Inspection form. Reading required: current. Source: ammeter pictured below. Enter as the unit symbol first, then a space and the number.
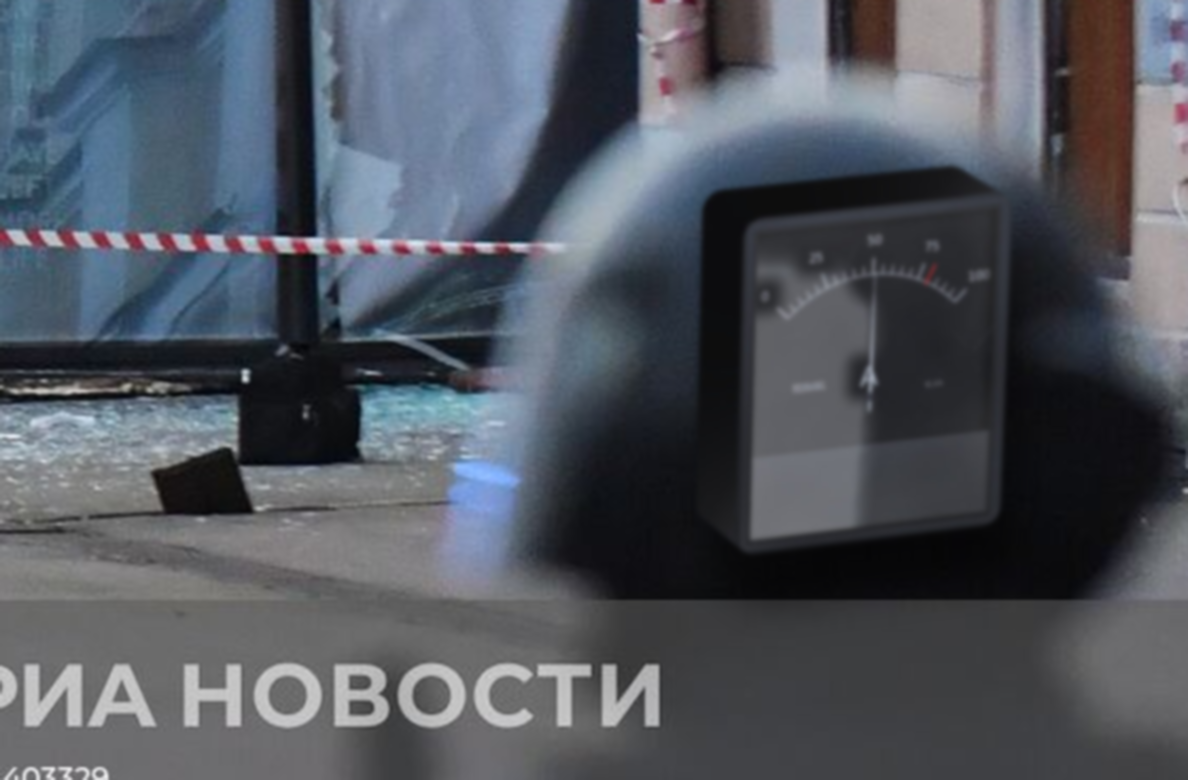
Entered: A 50
